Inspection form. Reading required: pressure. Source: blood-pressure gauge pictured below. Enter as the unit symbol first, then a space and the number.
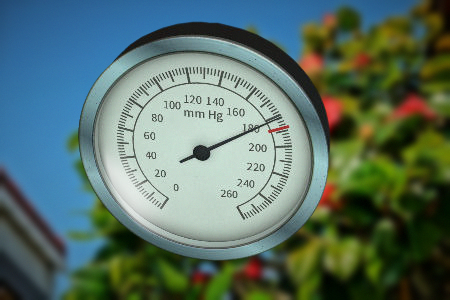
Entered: mmHg 180
